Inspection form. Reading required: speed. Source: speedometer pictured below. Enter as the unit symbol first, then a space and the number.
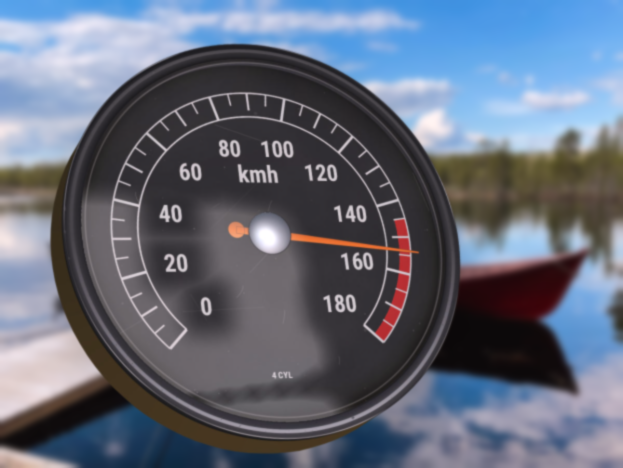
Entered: km/h 155
